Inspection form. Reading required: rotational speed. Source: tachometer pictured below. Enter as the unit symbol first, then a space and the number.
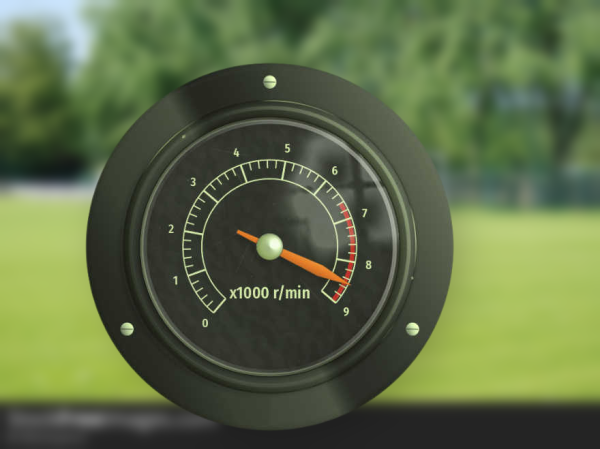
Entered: rpm 8500
